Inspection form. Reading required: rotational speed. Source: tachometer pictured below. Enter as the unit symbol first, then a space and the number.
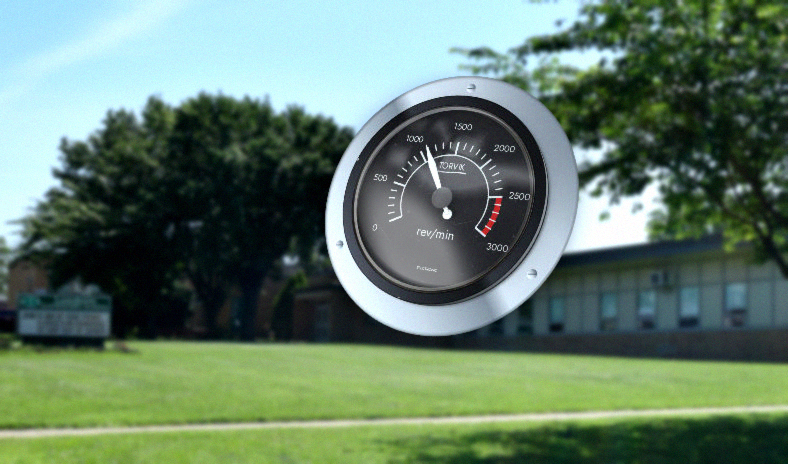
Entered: rpm 1100
